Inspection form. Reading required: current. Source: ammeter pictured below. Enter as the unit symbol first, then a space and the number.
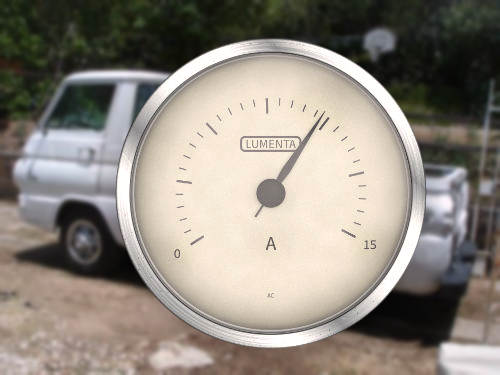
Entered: A 9.75
